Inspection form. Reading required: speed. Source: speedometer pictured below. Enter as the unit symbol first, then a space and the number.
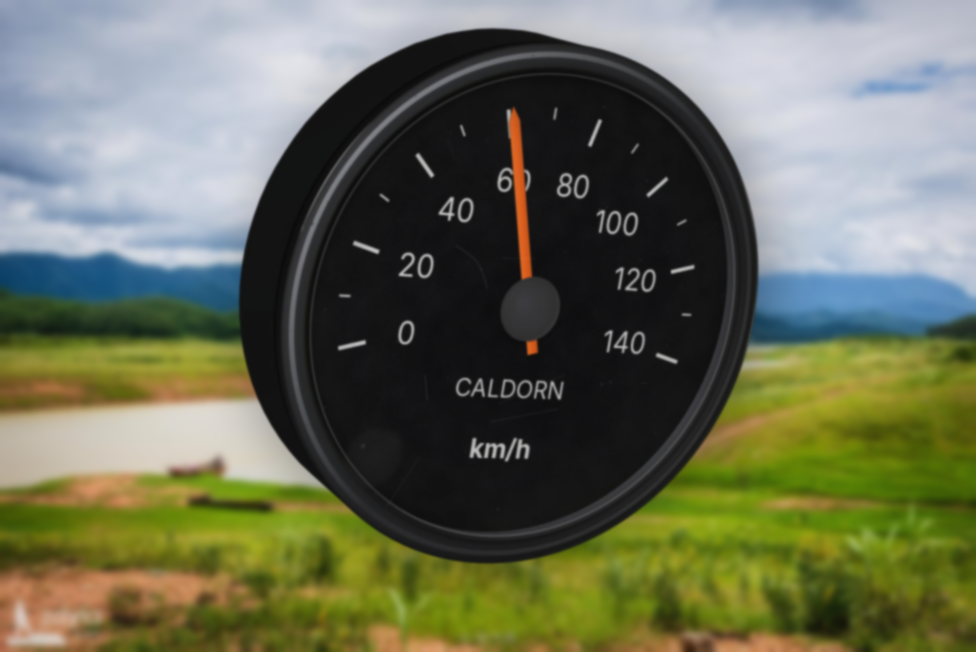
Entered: km/h 60
